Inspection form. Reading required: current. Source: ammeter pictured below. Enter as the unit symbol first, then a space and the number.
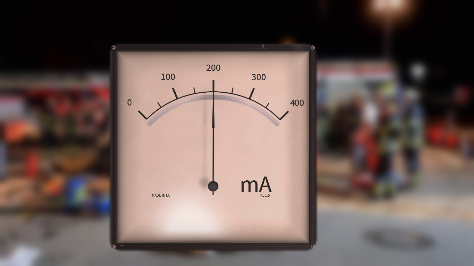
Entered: mA 200
